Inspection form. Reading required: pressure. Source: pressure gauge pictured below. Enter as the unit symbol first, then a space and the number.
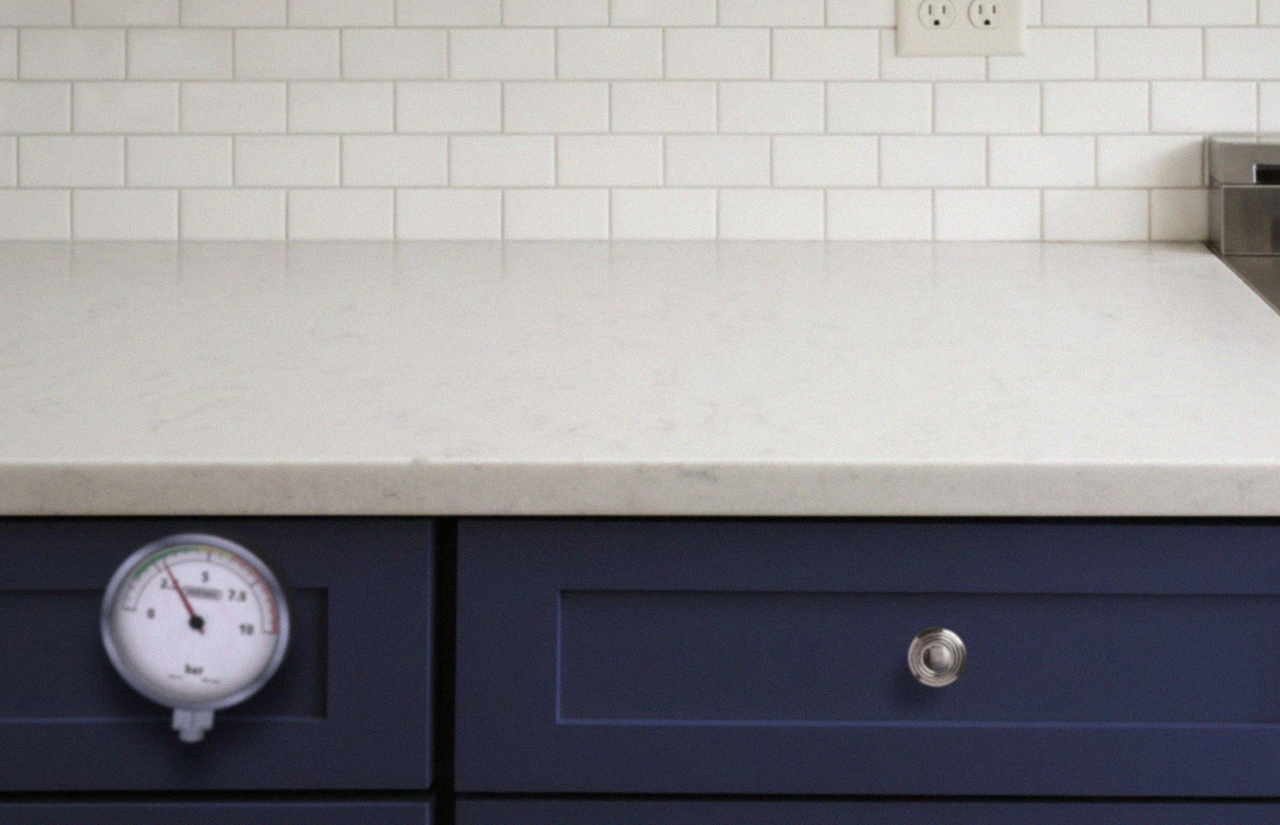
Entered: bar 3
